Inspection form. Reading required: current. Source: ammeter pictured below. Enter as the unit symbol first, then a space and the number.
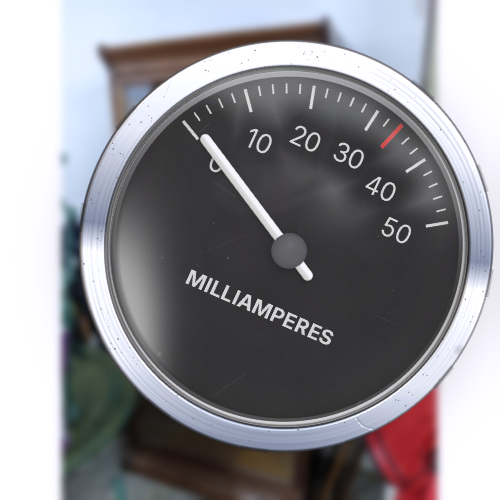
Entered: mA 1
